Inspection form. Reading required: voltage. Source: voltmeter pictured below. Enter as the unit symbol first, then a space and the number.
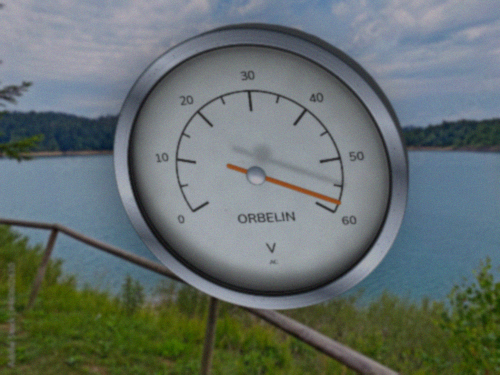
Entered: V 57.5
